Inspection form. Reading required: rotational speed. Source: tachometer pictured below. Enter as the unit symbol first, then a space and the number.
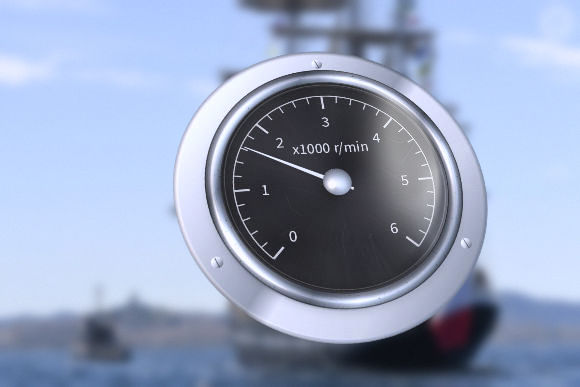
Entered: rpm 1600
